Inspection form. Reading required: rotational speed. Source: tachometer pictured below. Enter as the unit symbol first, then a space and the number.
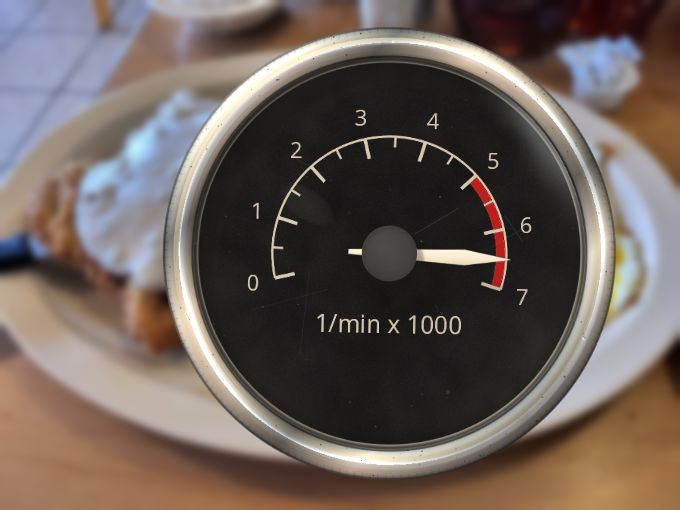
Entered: rpm 6500
